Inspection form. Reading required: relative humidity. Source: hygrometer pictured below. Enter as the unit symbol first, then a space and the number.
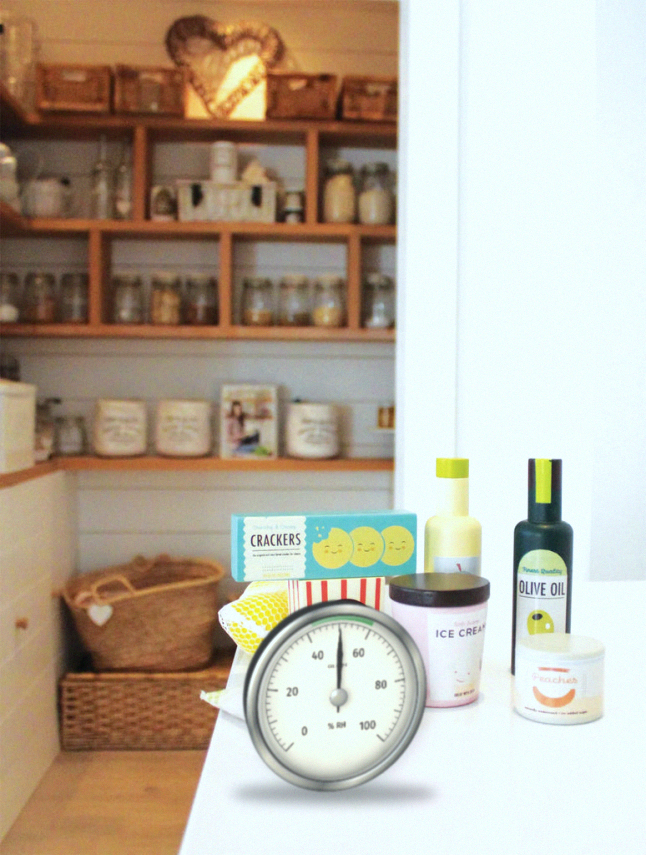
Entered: % 50
